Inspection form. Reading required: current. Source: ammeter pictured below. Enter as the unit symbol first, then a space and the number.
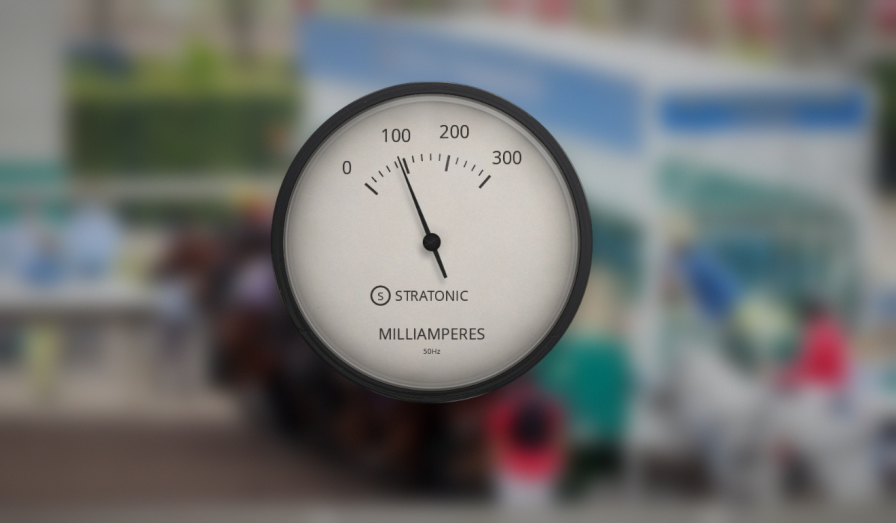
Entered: mA 90
